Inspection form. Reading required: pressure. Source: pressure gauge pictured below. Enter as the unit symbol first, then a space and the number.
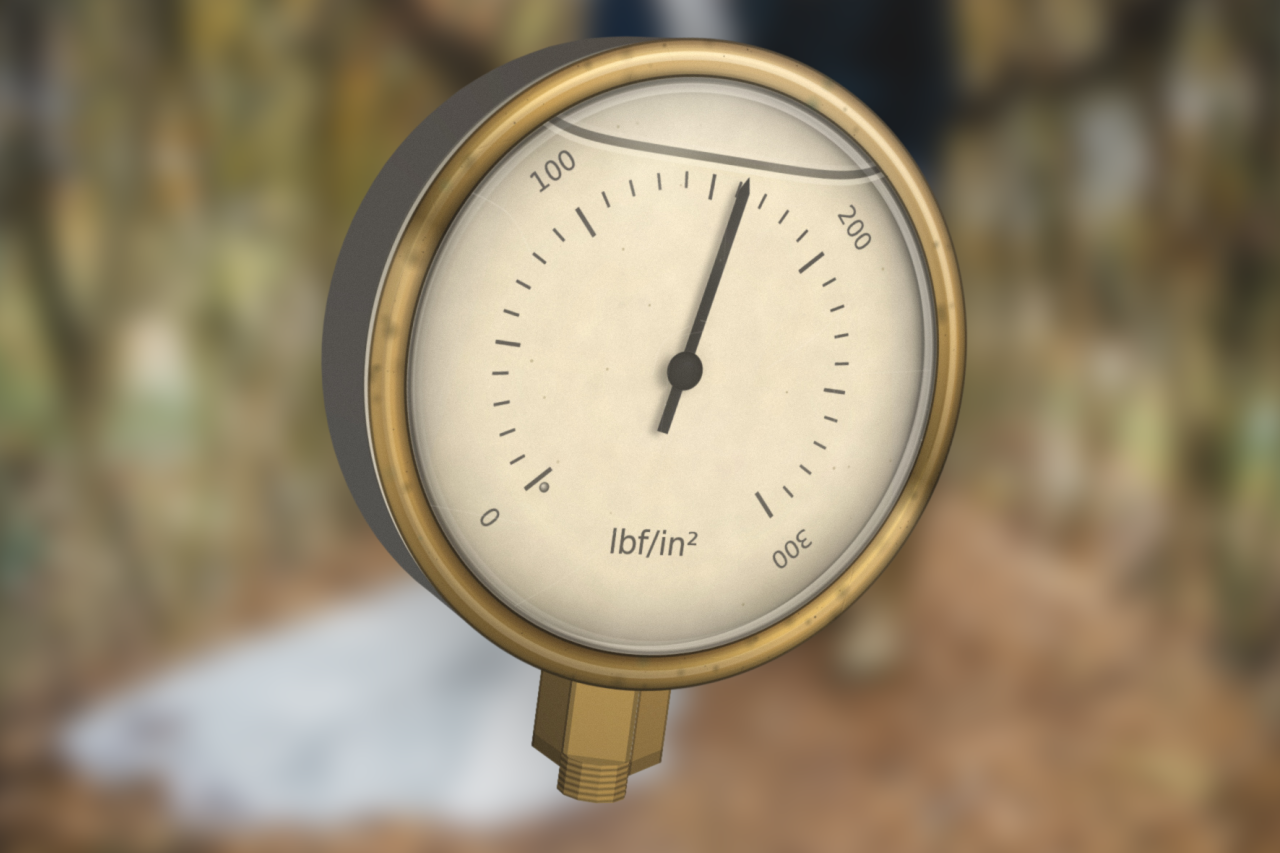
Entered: psi 160
